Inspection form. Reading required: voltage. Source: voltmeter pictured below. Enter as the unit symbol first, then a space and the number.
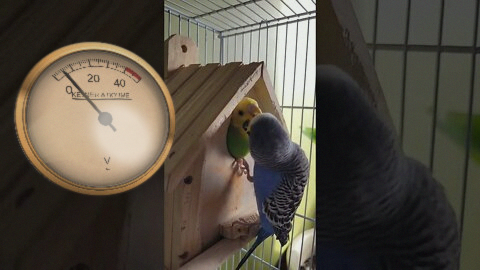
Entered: V 5
